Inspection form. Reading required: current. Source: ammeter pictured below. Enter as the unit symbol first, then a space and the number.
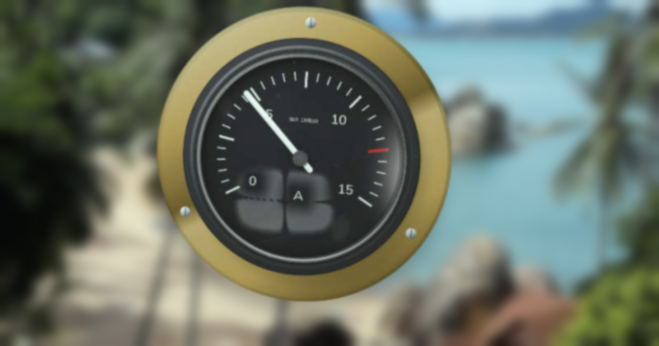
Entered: A 4.75
